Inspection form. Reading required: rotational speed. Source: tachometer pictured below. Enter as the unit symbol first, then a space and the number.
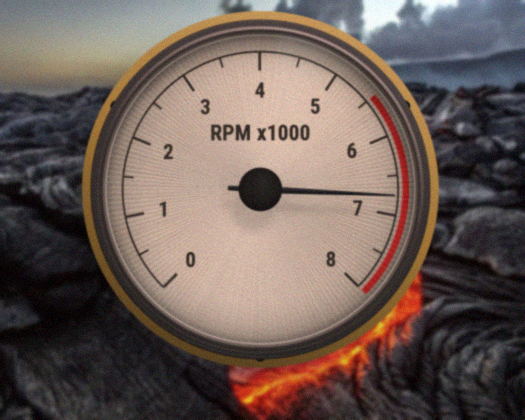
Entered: rpm 6750
